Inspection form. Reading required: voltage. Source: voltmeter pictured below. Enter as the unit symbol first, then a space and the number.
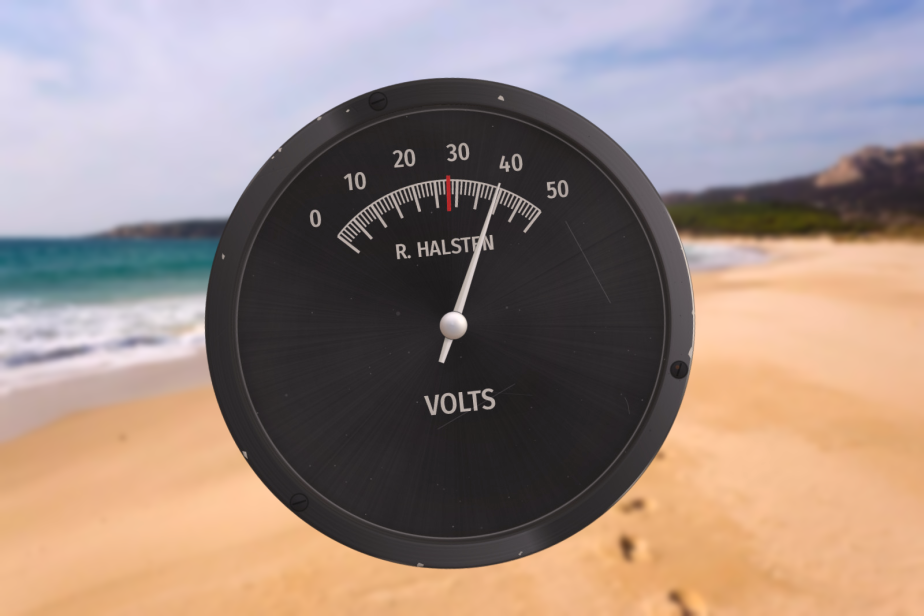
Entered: V 39
